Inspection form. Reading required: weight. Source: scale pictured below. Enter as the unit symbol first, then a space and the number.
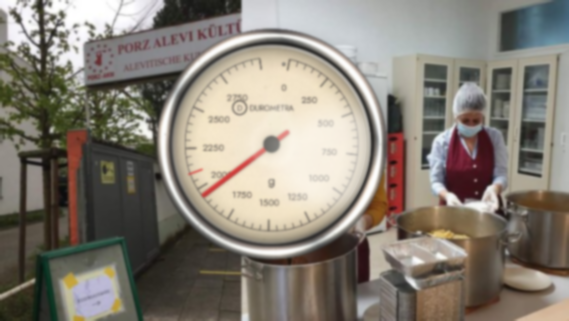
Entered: g 1950
